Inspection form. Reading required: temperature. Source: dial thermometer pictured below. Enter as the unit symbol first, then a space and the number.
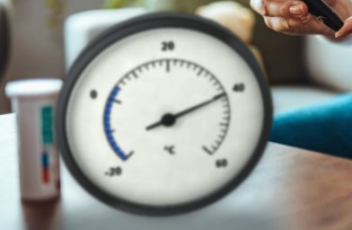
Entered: °C 40
